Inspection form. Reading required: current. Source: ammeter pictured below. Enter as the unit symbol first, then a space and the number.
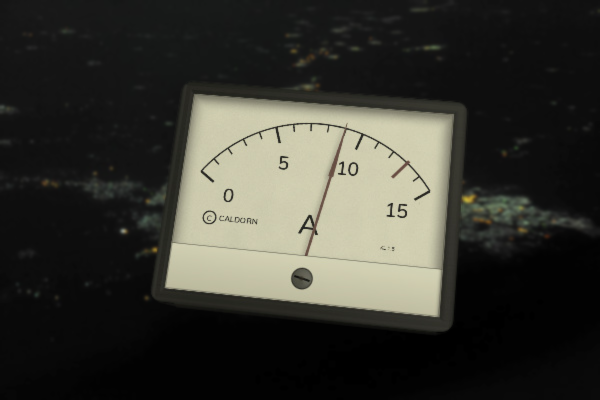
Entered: A 9
